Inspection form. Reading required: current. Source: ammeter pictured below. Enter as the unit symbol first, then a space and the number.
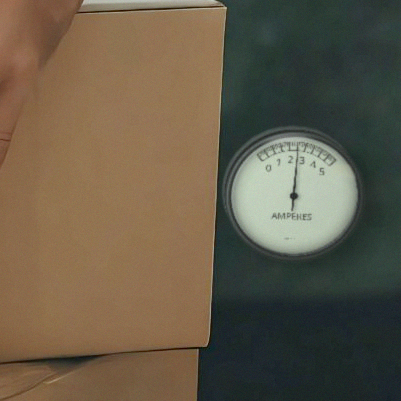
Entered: A 2.5
